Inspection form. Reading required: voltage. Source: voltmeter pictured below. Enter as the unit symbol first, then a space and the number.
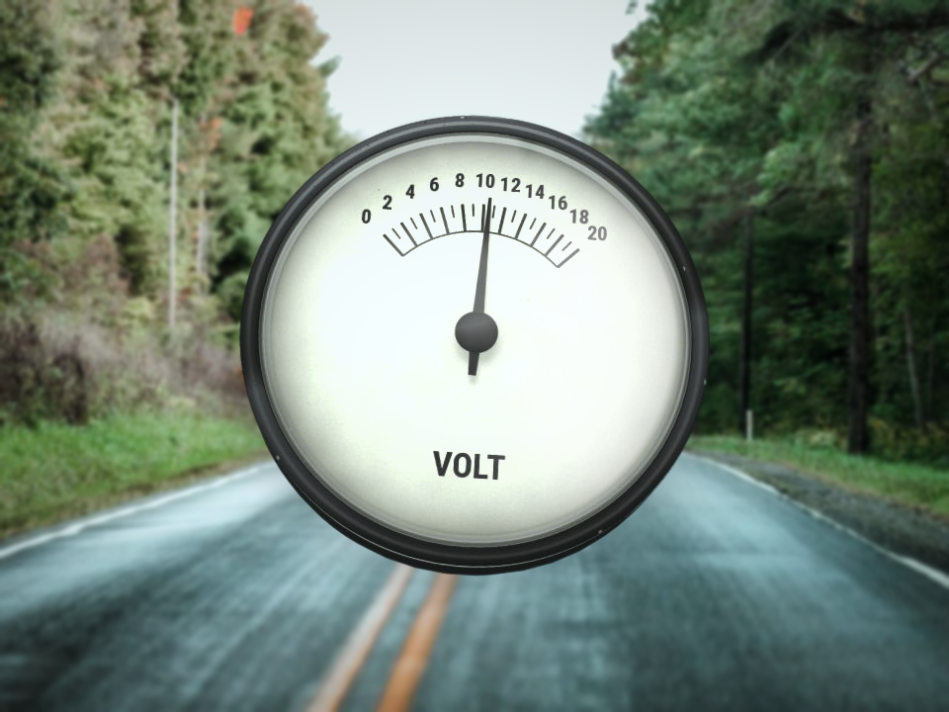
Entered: V 10.5
